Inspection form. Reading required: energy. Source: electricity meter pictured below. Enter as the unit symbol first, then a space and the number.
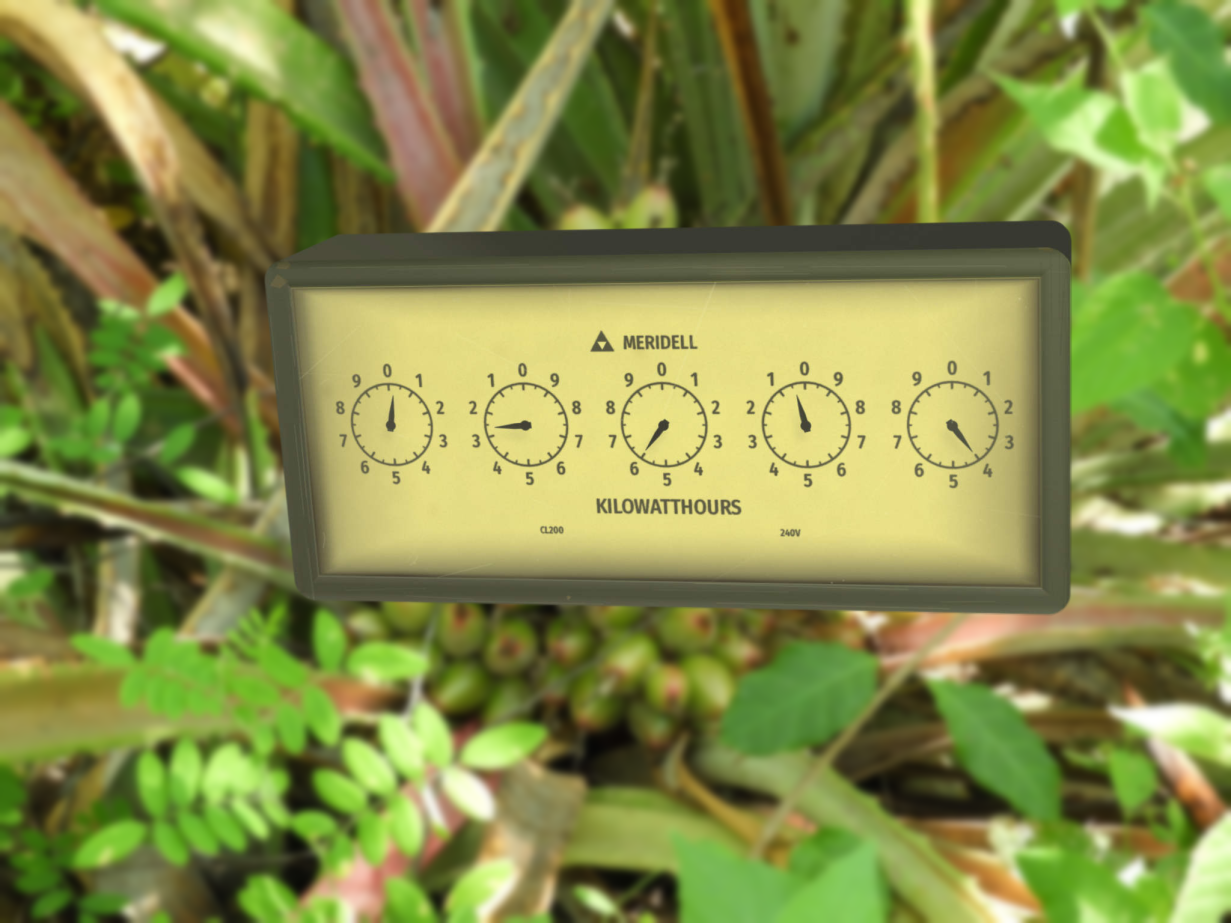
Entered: kWh 2604
